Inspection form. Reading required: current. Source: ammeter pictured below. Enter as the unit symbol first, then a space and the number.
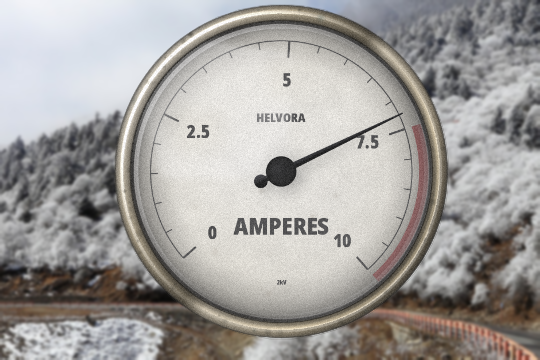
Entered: A 7.25
